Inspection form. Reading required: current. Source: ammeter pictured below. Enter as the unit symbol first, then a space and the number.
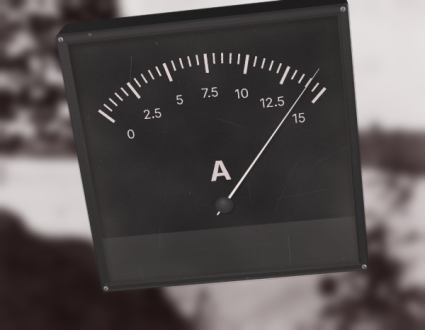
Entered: A 14
